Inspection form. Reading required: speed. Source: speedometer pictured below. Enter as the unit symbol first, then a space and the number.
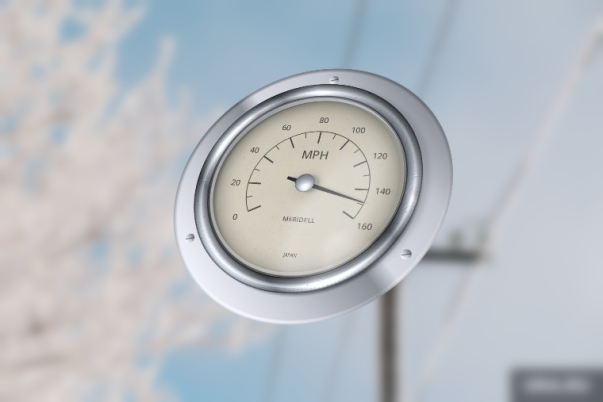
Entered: mph 150
